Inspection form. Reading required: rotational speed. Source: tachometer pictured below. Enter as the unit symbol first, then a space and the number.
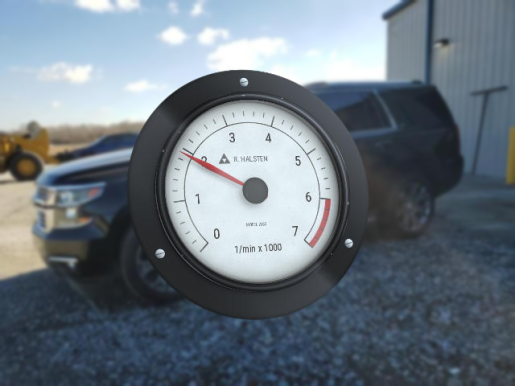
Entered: rpm 1900
